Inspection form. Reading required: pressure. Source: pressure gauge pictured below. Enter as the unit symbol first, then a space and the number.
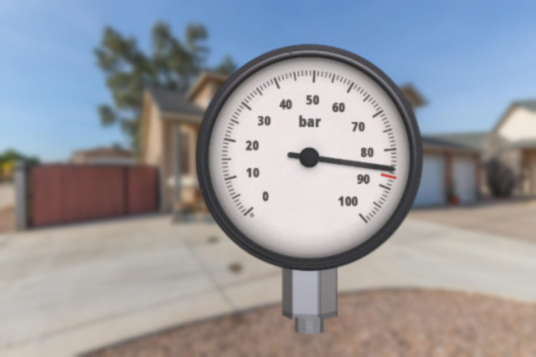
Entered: bar 85
